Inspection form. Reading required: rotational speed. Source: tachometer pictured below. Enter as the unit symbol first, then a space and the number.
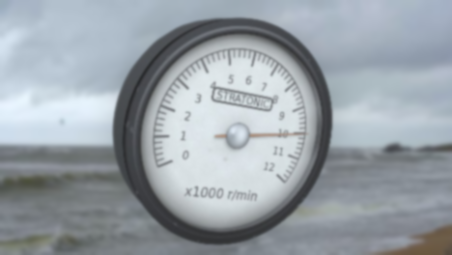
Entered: rpm 10000
